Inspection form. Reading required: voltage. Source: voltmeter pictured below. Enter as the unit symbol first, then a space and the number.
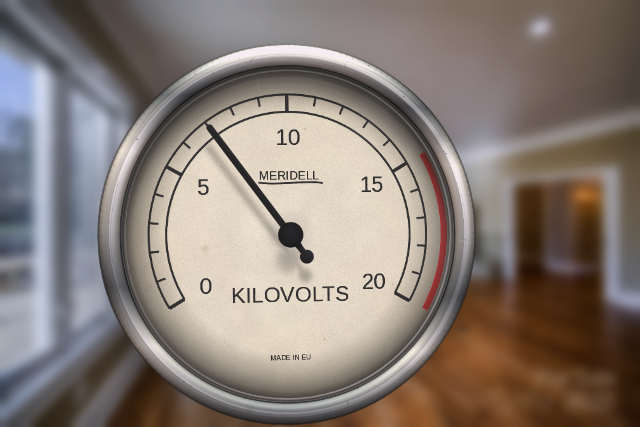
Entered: kV 7
